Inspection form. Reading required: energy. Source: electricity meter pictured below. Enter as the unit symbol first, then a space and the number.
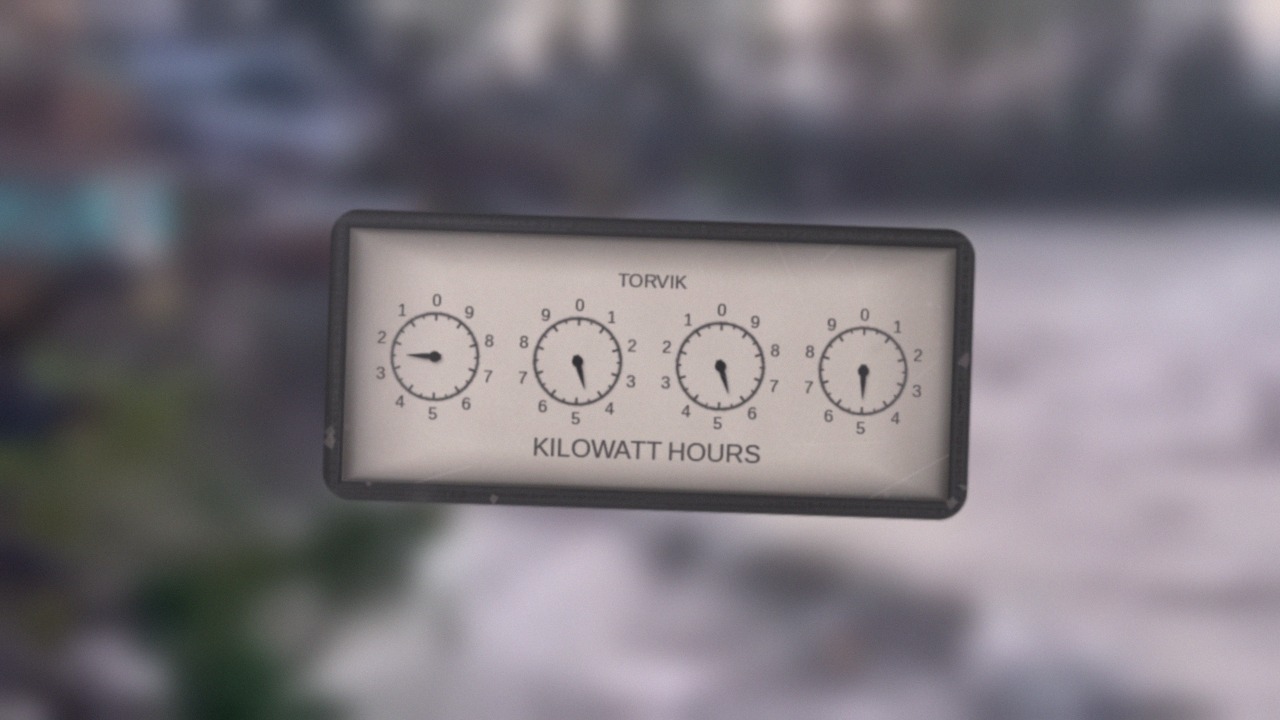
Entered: kWh 2455
